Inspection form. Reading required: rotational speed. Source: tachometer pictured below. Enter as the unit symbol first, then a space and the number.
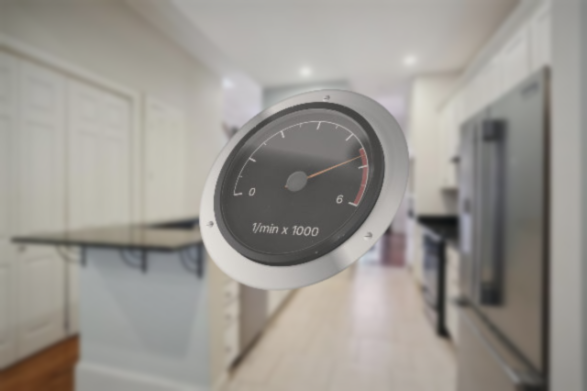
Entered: rpm 4750
